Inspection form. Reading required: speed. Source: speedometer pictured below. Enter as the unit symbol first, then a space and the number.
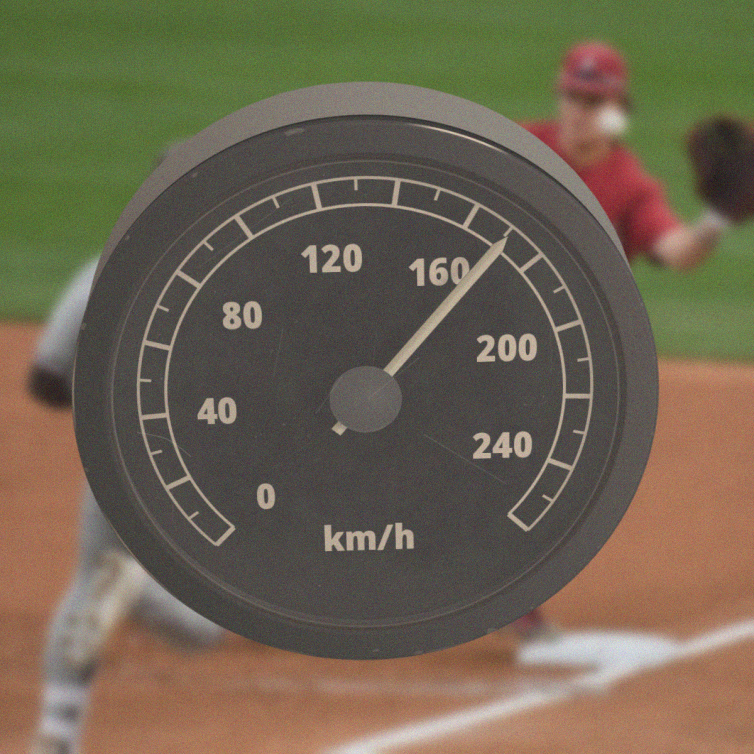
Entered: km/h 170
